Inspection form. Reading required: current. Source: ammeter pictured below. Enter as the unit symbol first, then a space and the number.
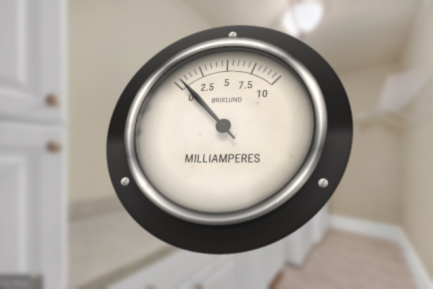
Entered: mA 0.5
